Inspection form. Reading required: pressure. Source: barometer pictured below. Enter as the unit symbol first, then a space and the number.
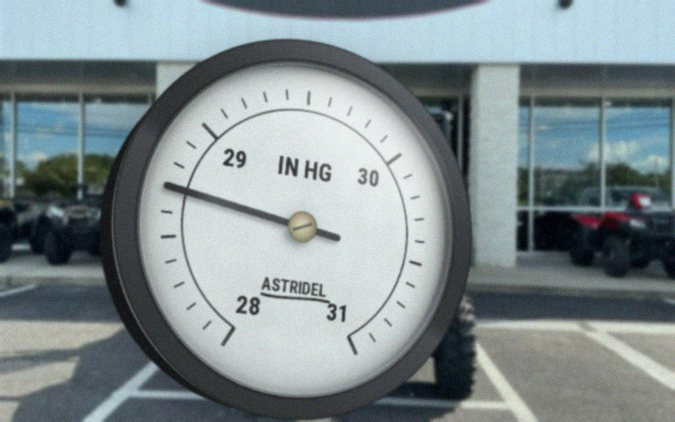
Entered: inHg 28.7
